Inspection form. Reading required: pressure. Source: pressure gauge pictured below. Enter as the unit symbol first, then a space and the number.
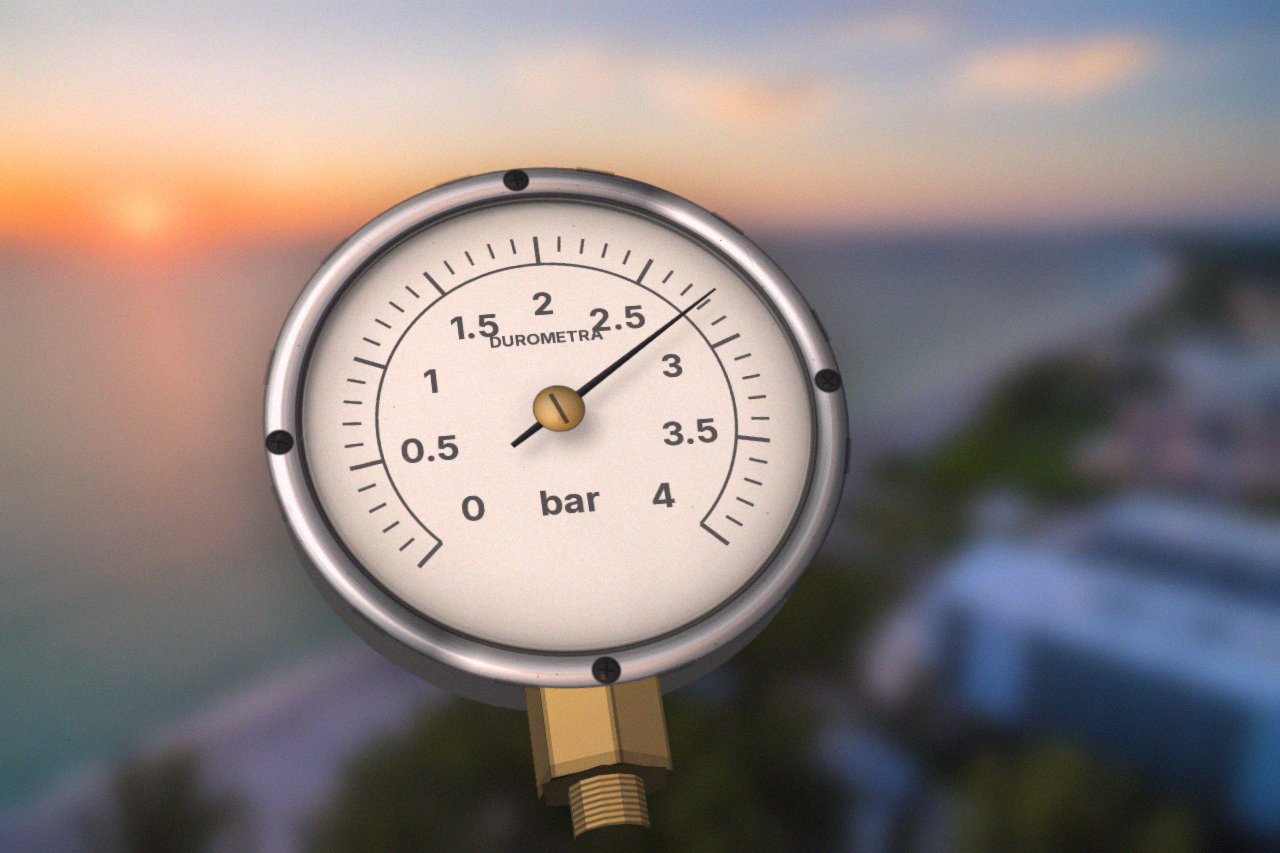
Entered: bar 2.8
